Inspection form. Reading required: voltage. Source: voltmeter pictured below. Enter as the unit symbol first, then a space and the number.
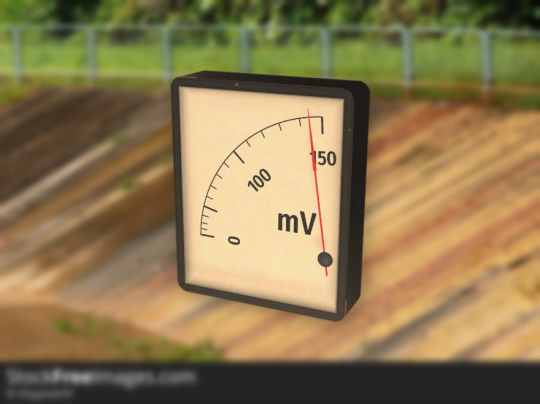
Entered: mV 145
